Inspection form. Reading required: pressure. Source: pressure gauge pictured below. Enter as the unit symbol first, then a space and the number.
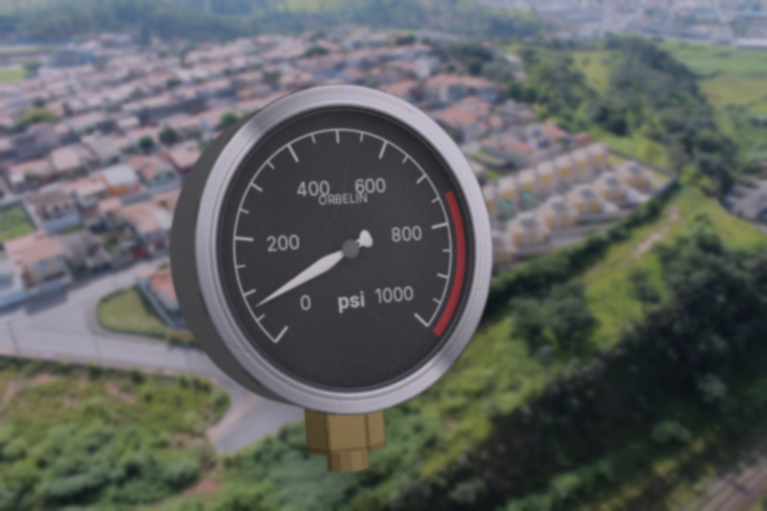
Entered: psi 75
